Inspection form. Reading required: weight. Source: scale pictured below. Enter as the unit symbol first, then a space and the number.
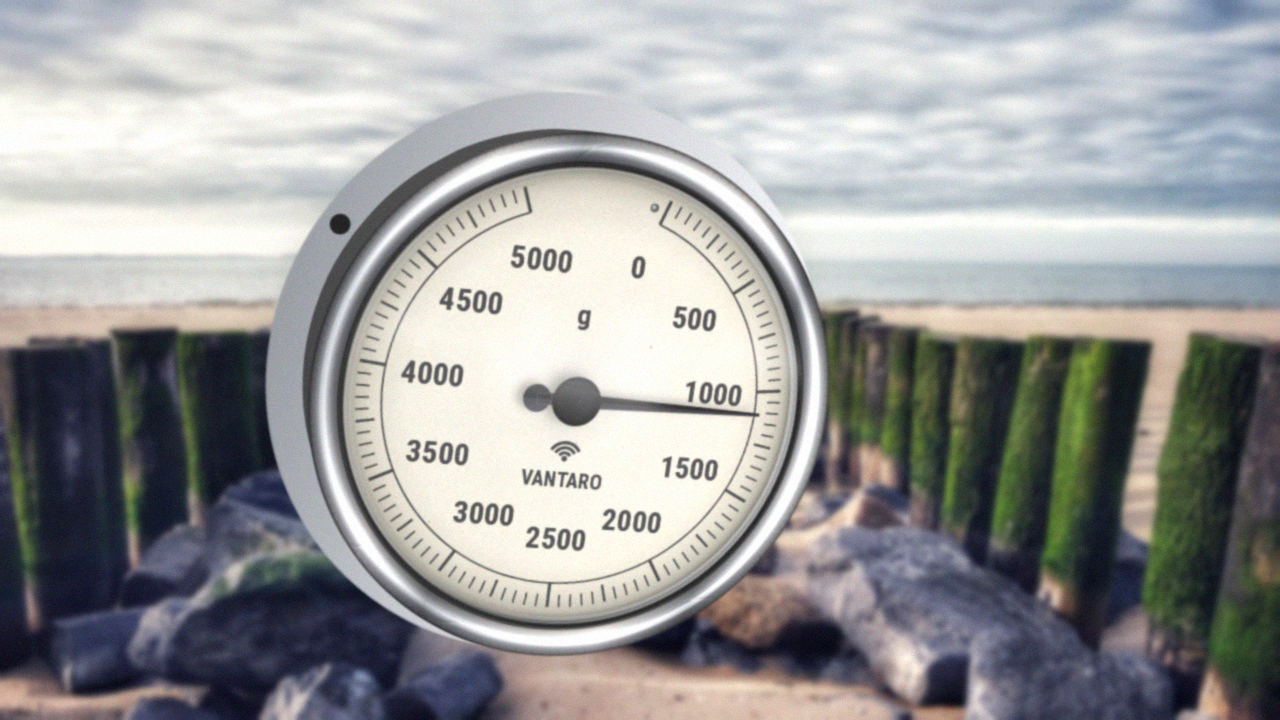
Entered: g 1100
